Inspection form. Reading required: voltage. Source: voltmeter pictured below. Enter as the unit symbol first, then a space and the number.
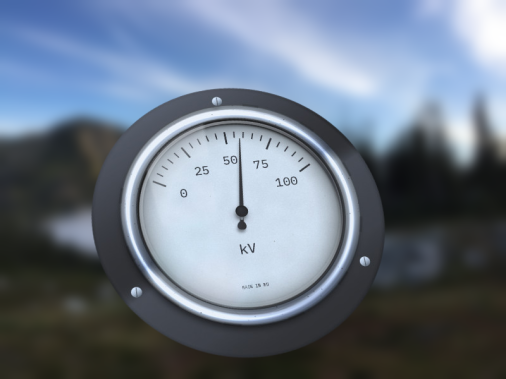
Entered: kV 57.5
